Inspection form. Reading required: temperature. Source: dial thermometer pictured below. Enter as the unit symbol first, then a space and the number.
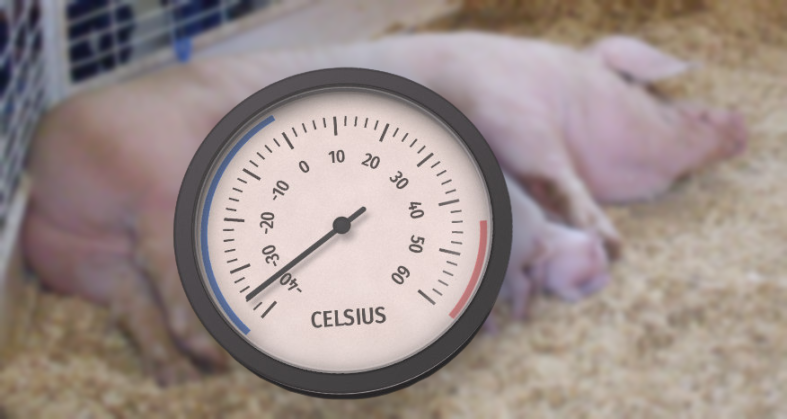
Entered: °C -36
